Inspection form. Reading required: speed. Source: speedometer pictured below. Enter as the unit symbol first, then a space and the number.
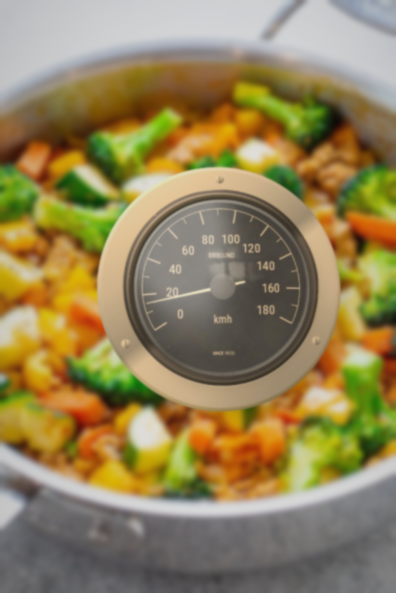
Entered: km/h 15
